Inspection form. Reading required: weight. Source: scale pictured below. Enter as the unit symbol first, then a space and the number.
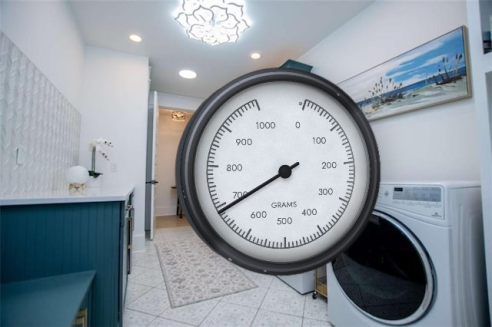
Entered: g 690
